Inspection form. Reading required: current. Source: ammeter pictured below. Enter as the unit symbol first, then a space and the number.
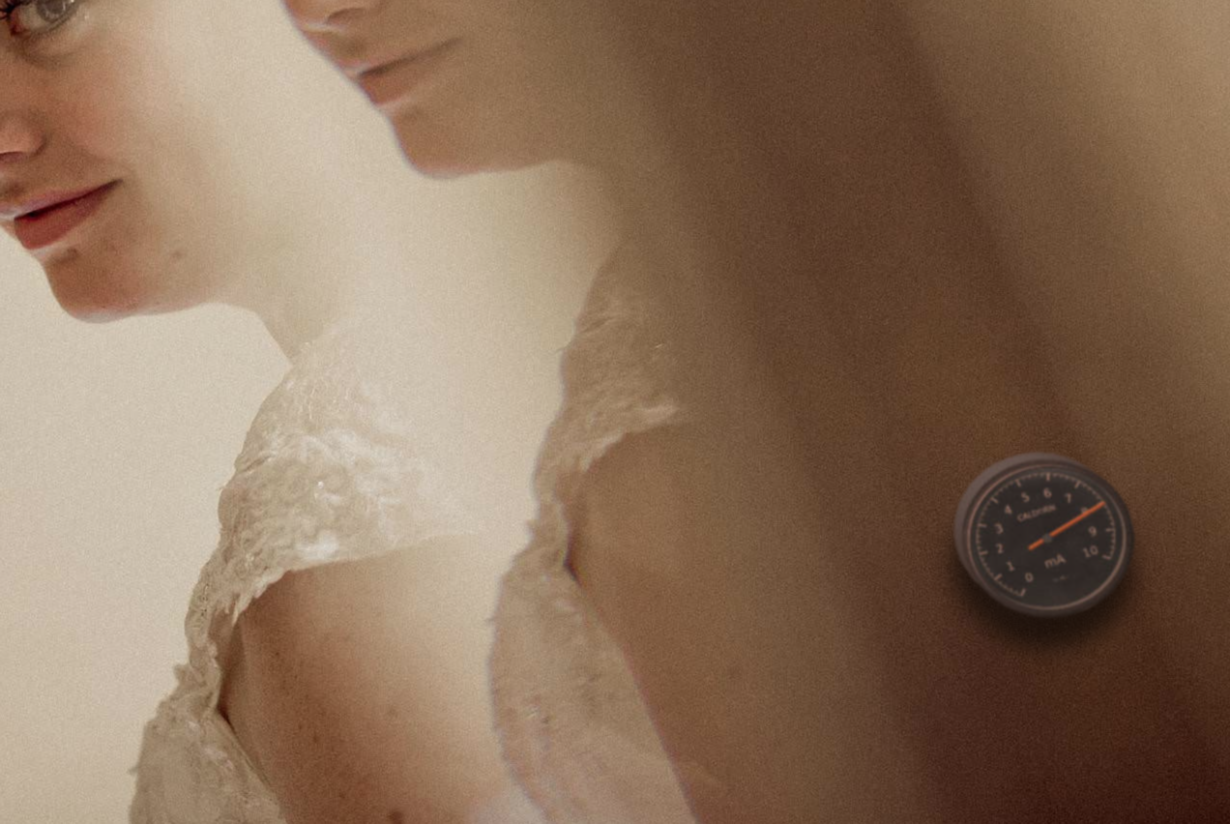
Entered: mA 8
